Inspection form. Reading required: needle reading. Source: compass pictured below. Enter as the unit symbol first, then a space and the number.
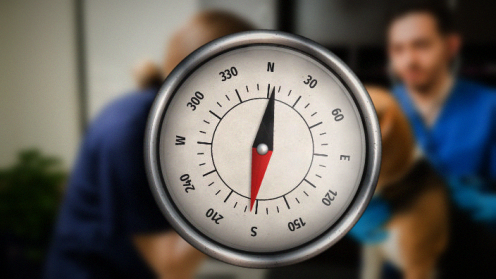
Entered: ° 185
